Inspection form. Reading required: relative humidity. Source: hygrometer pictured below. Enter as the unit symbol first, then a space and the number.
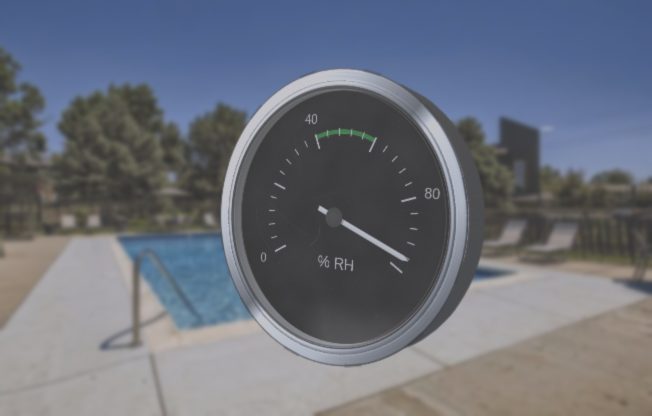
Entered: % 96
